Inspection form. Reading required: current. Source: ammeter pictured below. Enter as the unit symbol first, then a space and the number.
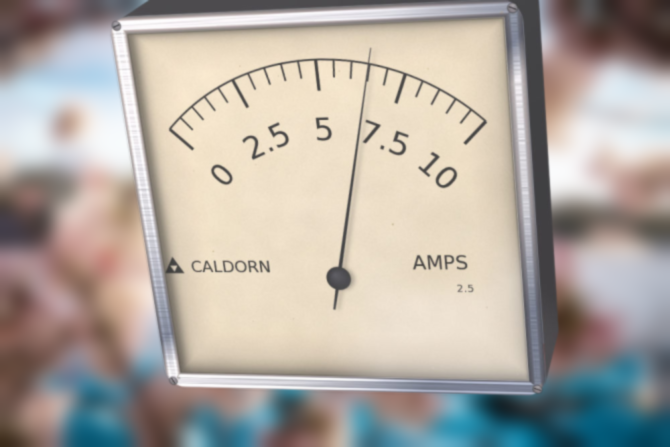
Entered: A 6.5
